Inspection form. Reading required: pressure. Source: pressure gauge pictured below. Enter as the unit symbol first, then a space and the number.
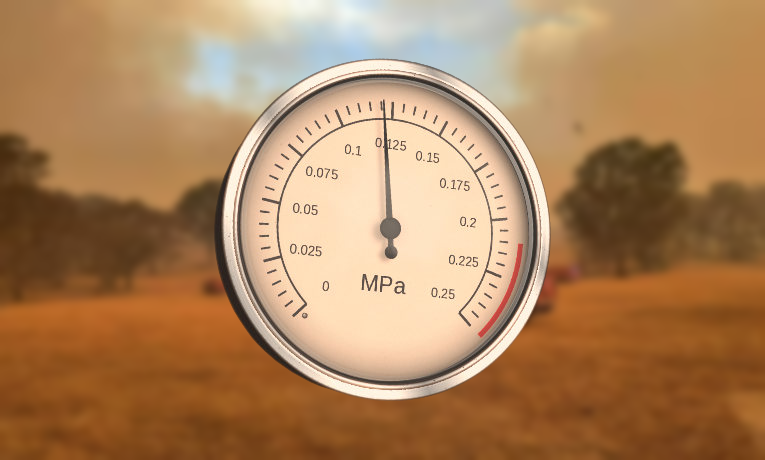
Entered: MPa 0.12
